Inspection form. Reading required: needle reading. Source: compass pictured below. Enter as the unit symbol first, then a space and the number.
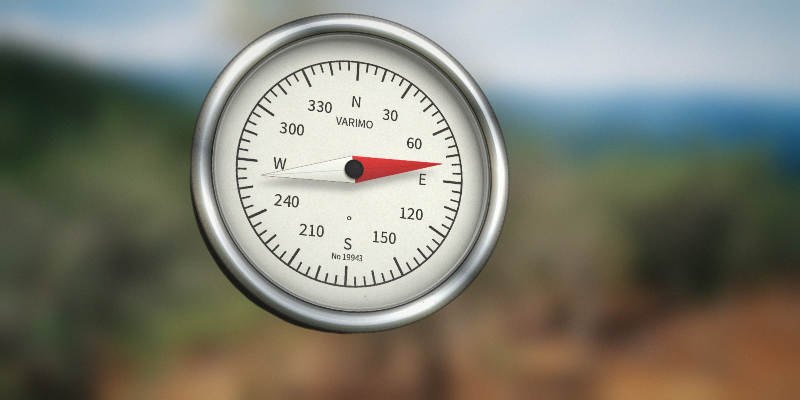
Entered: ° 80
